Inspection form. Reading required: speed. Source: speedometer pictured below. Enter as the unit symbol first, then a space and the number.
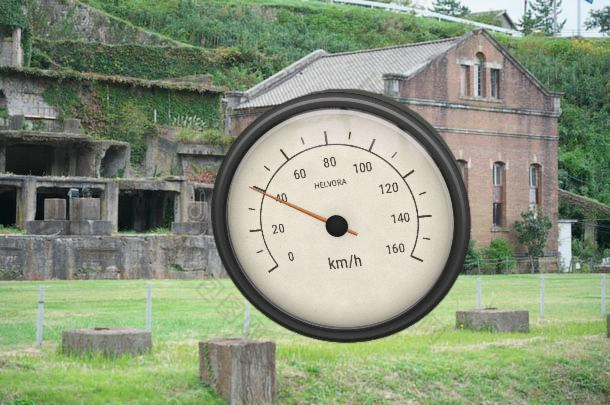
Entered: km/h 40
